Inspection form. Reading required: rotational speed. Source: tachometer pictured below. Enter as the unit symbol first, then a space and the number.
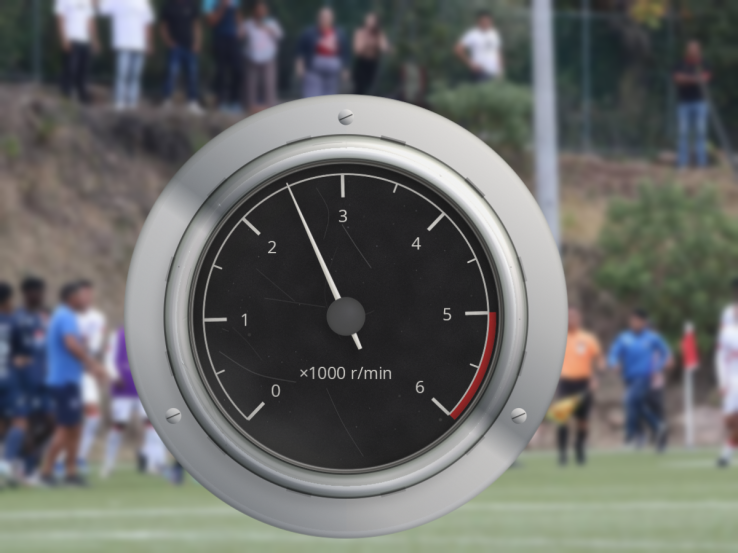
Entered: rpm 2500
